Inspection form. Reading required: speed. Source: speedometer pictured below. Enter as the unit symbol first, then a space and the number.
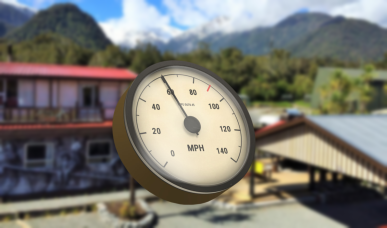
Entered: mph 60
